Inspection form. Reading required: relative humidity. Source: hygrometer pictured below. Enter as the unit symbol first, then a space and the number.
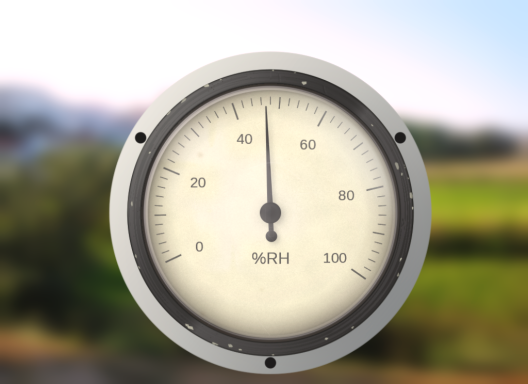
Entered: % 47
